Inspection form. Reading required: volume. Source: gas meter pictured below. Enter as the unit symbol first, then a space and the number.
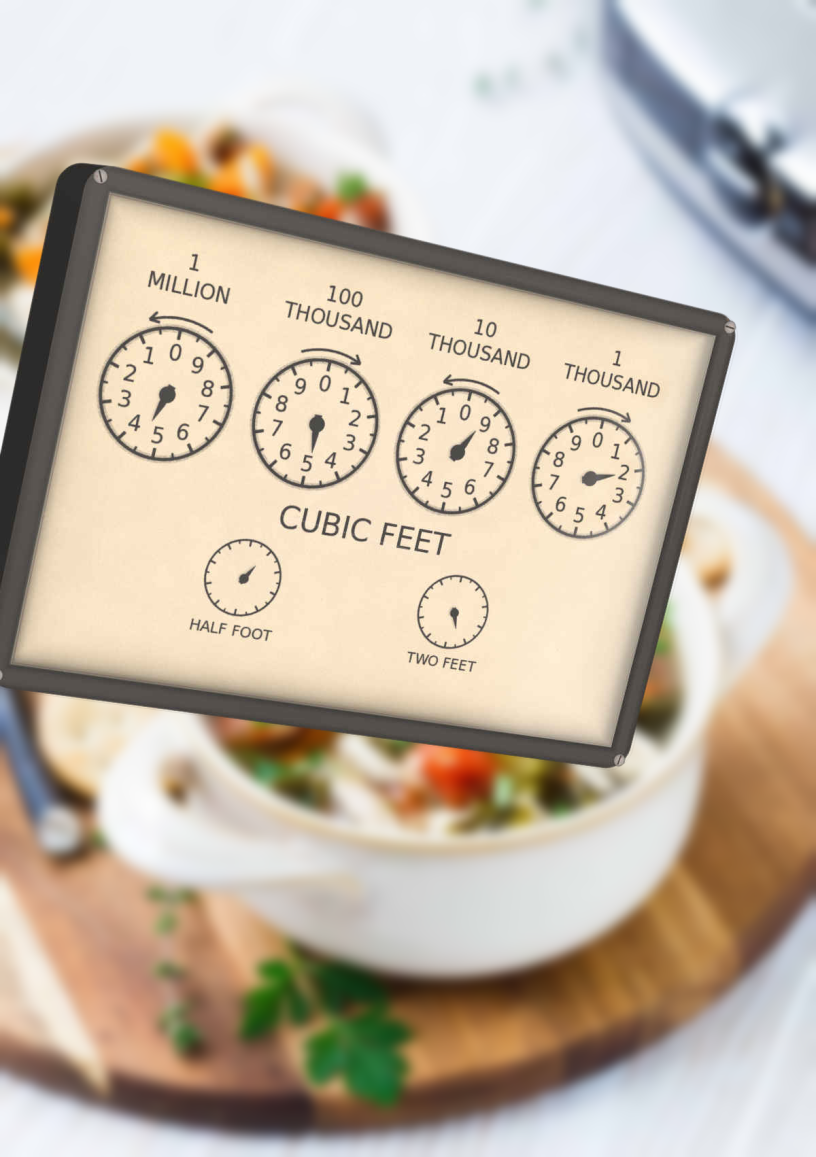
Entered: ft³ 449200
